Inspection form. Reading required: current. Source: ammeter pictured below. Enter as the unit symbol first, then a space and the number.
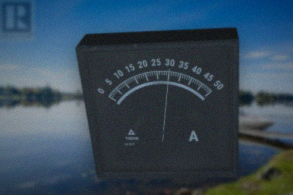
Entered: A 30
